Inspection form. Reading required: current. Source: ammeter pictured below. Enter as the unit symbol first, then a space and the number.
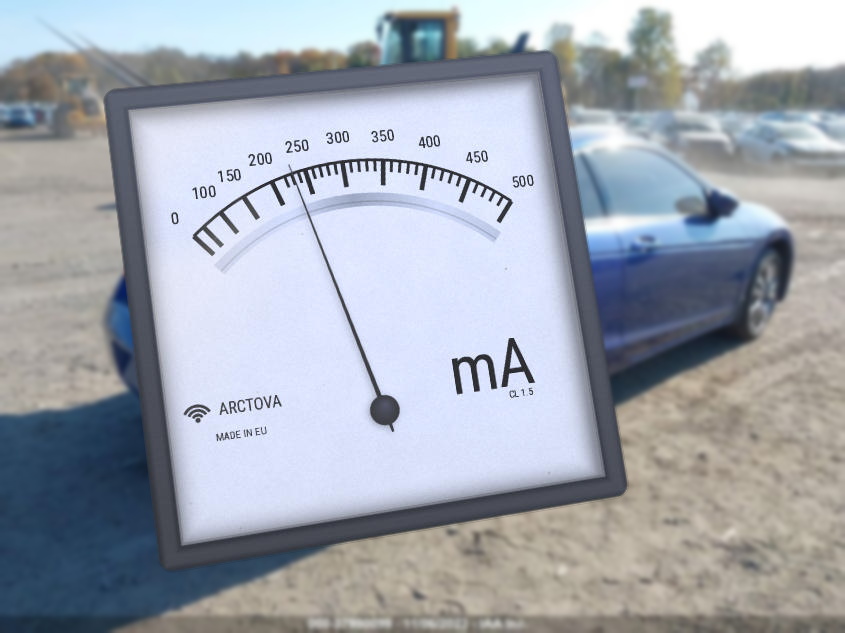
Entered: mA 230
